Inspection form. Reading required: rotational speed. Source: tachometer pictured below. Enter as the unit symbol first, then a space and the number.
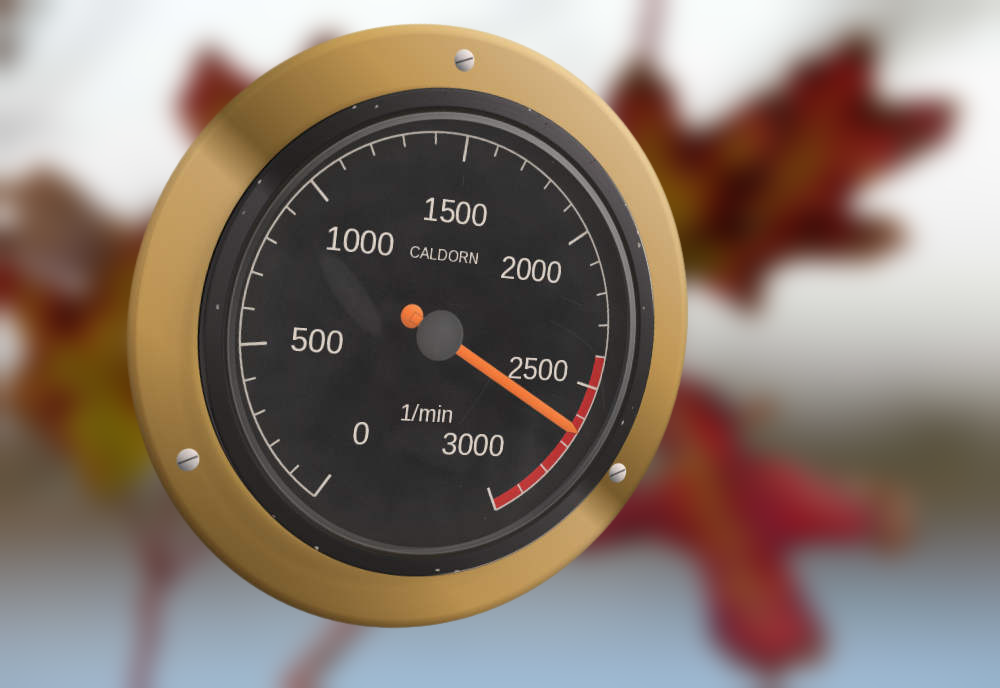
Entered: rpm 2650
